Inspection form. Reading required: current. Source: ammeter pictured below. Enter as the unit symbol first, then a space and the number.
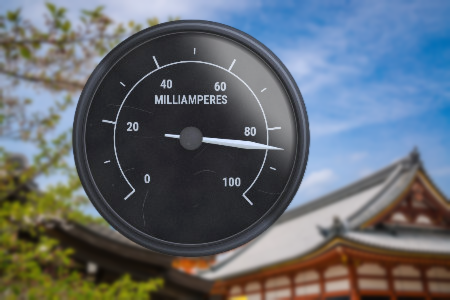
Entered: mA 85
